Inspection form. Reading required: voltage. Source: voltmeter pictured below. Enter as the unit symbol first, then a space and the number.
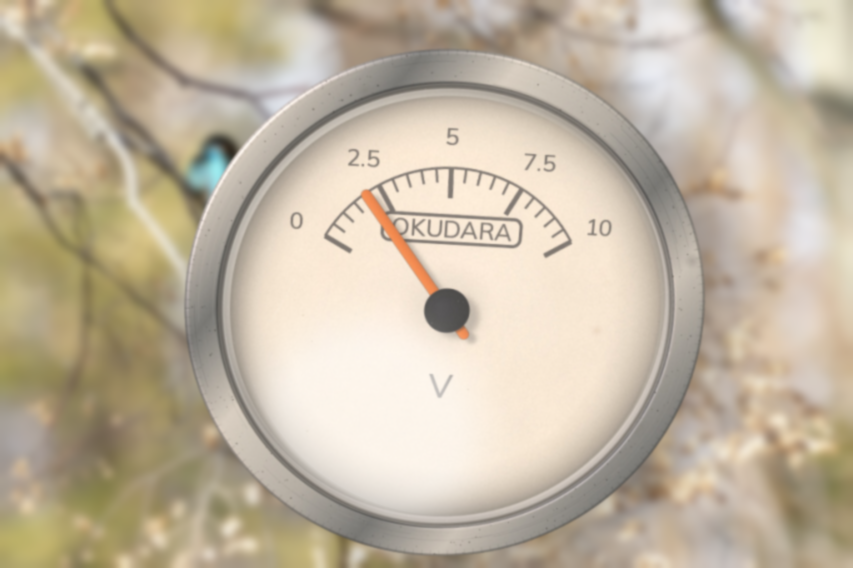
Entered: V 2
